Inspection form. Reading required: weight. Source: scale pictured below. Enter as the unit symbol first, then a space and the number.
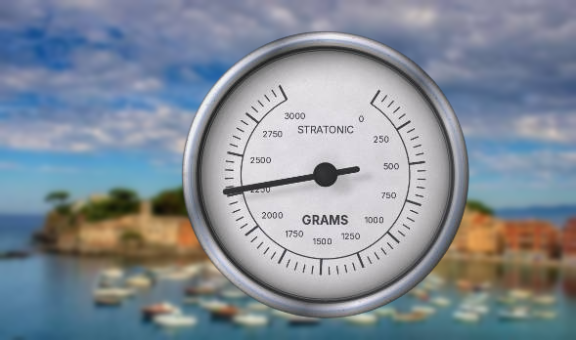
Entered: g 2275
